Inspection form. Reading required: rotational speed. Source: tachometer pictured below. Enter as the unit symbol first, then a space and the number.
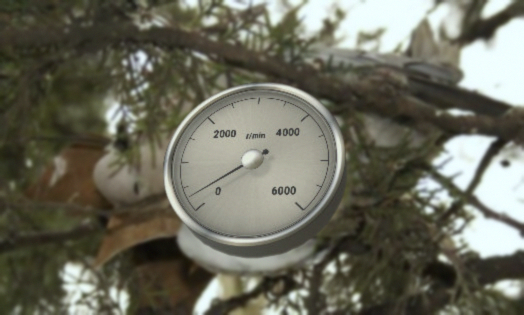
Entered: rpm 250
